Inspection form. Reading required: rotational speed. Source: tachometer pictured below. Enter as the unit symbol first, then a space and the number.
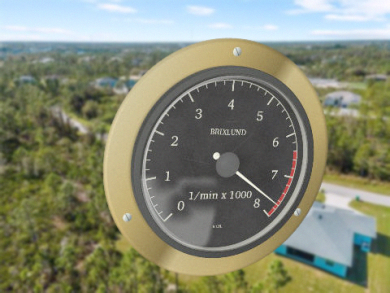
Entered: rpm 7700
